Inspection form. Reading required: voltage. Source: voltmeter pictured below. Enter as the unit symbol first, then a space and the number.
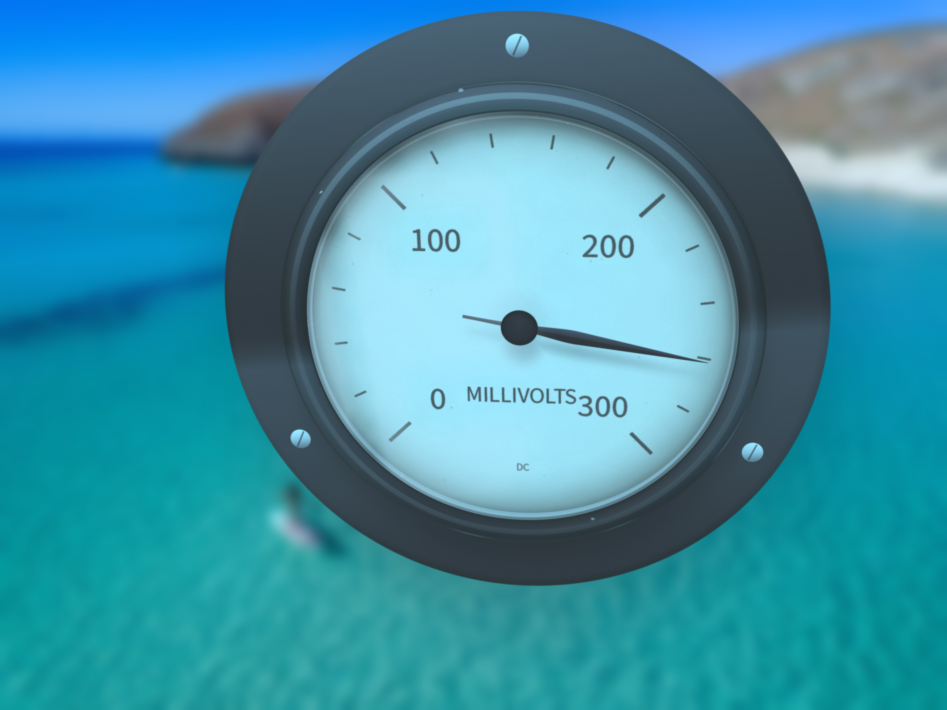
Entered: mV 260
